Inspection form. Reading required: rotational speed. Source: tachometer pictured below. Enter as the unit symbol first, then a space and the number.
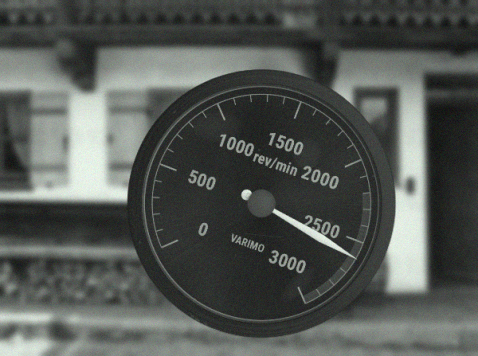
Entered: rpm 2600
